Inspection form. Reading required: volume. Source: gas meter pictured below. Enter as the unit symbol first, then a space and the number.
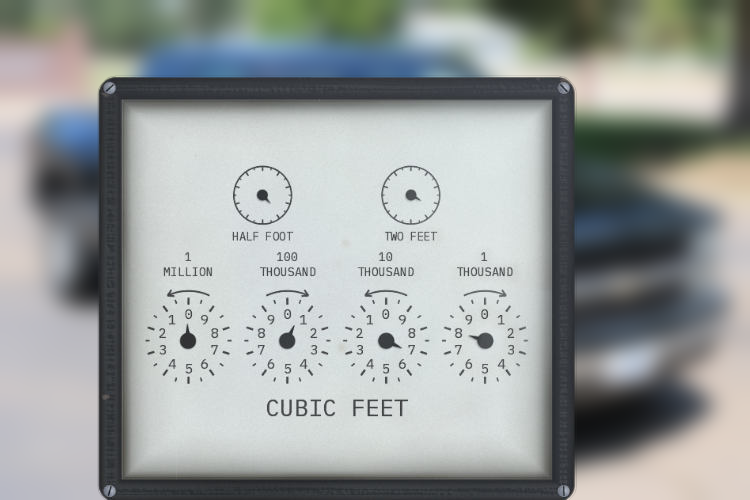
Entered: ft³ 6800
